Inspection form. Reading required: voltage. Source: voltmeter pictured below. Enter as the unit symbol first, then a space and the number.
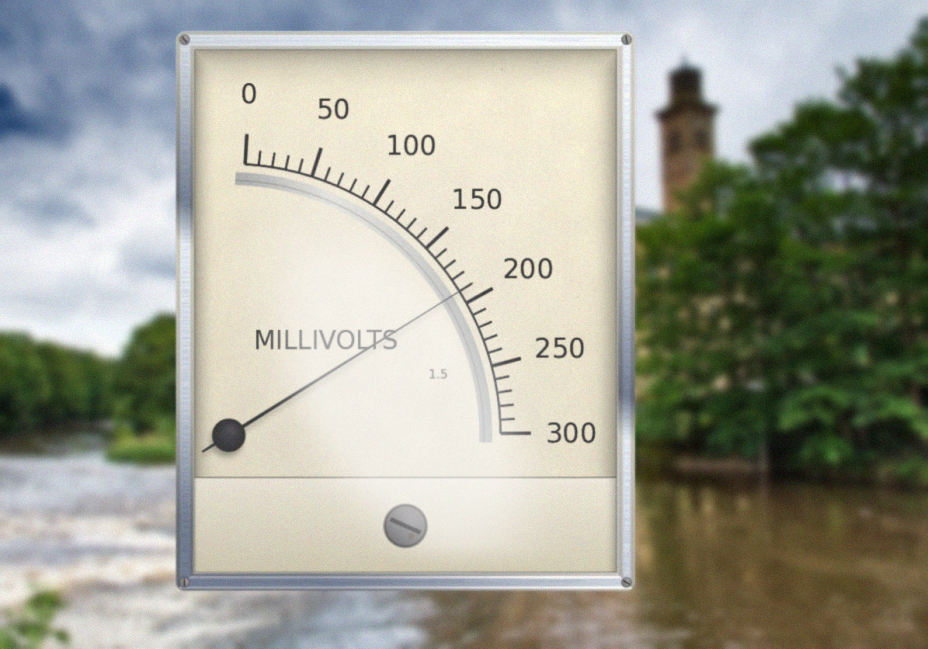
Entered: mV 190
